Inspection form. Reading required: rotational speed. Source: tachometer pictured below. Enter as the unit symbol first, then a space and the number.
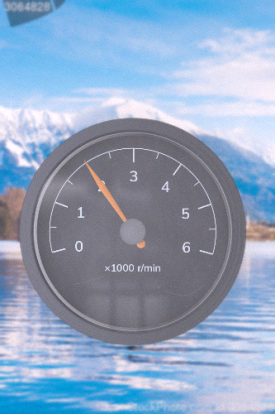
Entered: rpm 2000
